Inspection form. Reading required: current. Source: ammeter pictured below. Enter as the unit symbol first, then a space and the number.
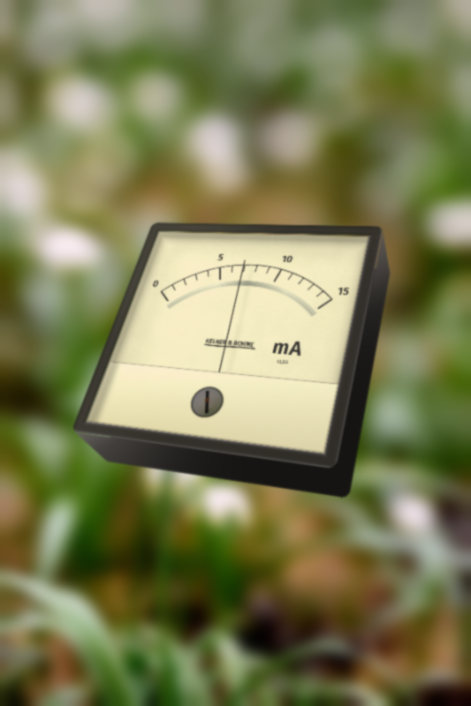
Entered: mA 7
